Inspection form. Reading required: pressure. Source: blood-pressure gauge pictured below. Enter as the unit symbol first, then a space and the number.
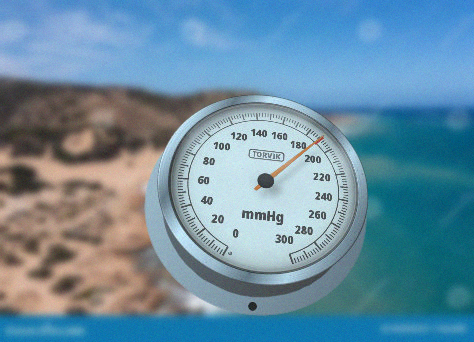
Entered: mmHg 190
